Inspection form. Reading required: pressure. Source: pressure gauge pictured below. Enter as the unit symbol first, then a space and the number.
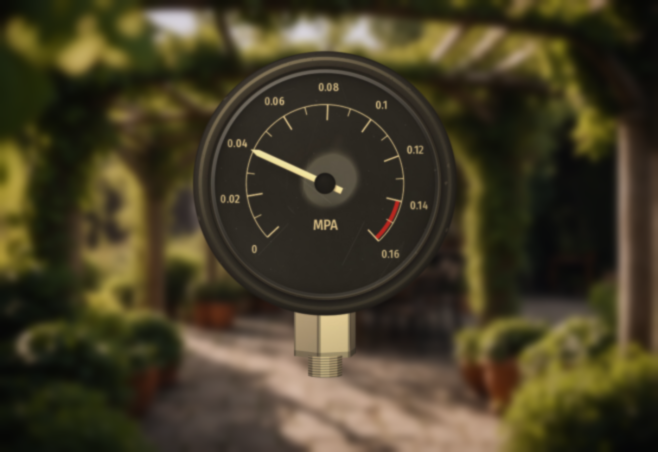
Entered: MPa 0.04
